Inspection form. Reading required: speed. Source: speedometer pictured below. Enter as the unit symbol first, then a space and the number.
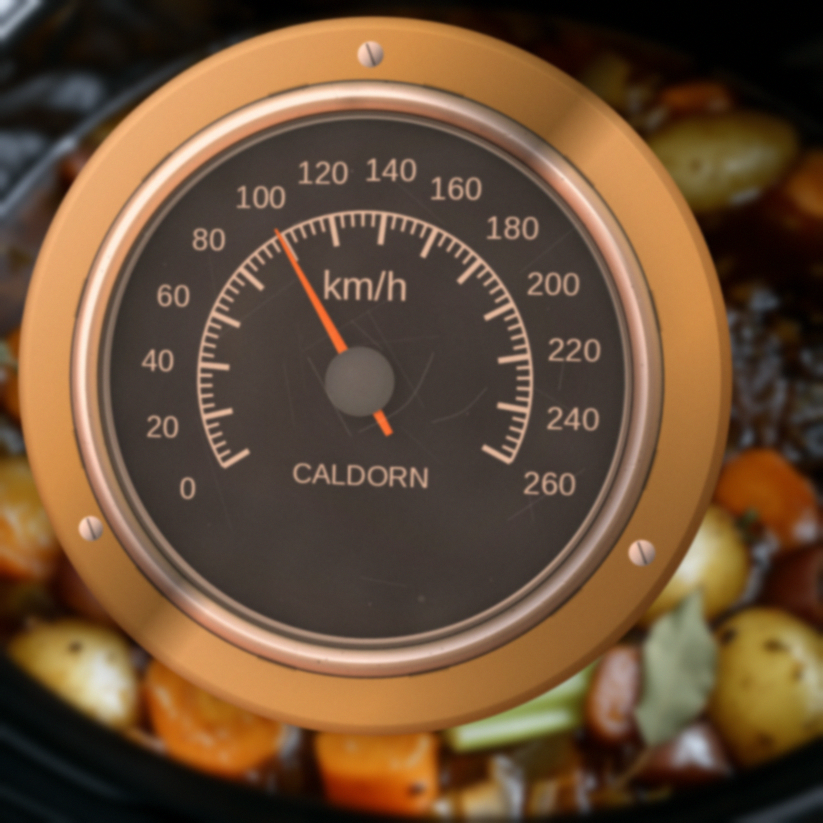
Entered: km/h 100
